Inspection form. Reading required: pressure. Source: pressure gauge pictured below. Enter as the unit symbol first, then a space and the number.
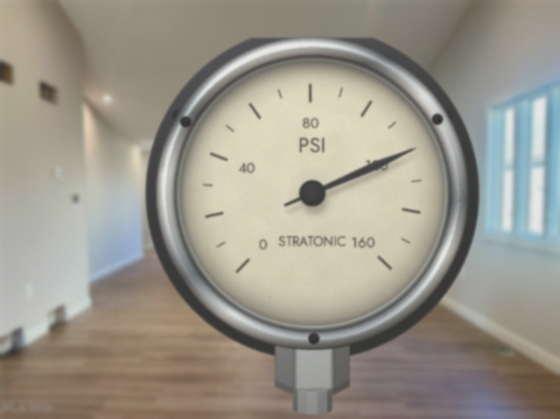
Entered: psi 120
